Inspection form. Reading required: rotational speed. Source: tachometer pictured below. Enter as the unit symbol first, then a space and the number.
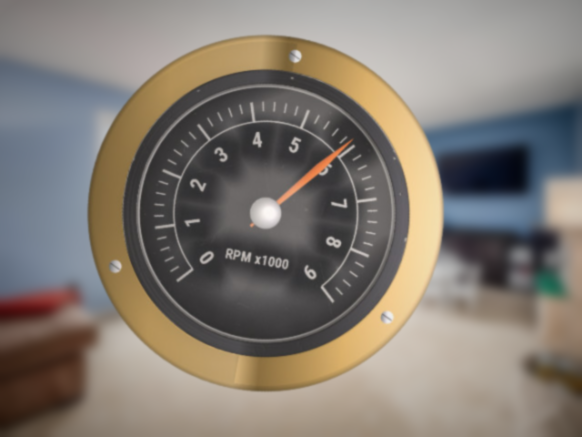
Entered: rpm 5900
